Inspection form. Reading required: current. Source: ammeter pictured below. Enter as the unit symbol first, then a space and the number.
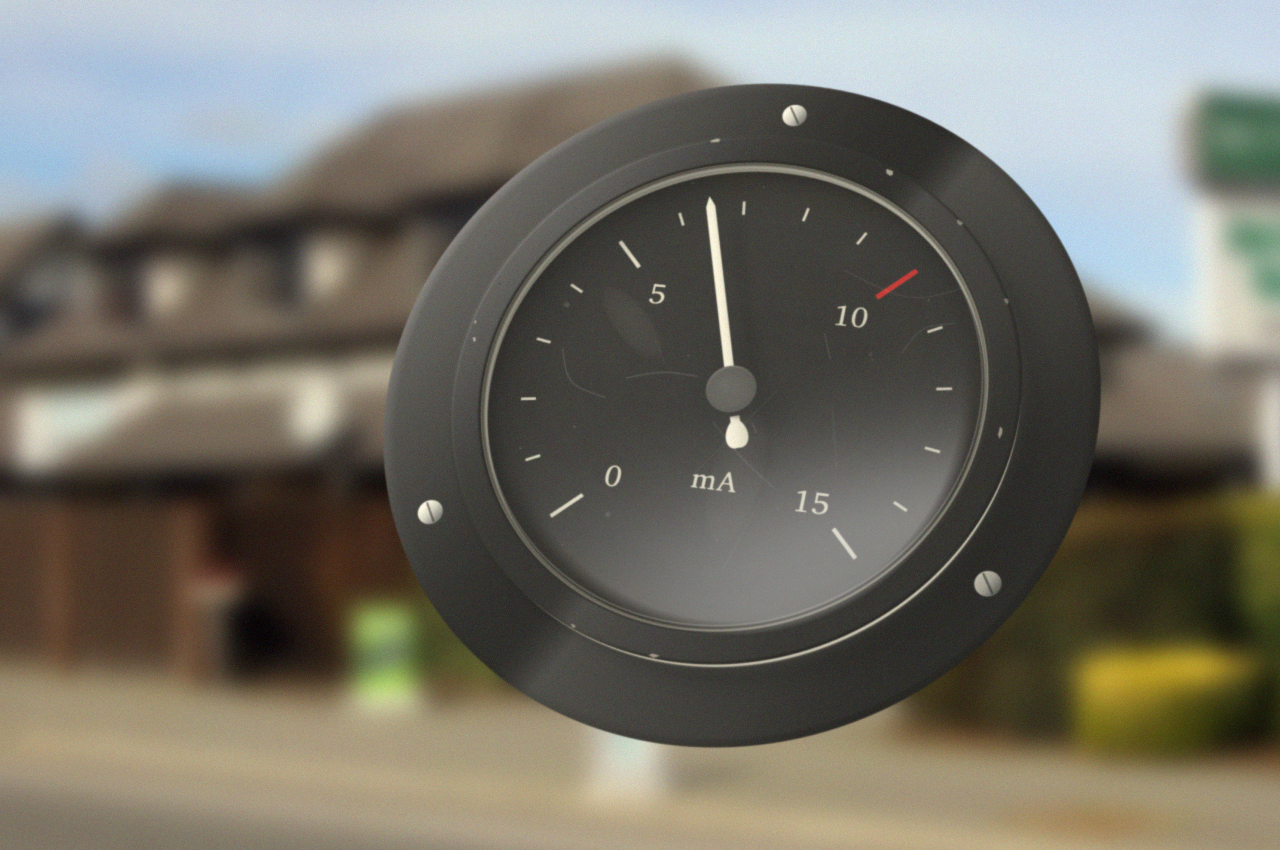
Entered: mA 6.5
